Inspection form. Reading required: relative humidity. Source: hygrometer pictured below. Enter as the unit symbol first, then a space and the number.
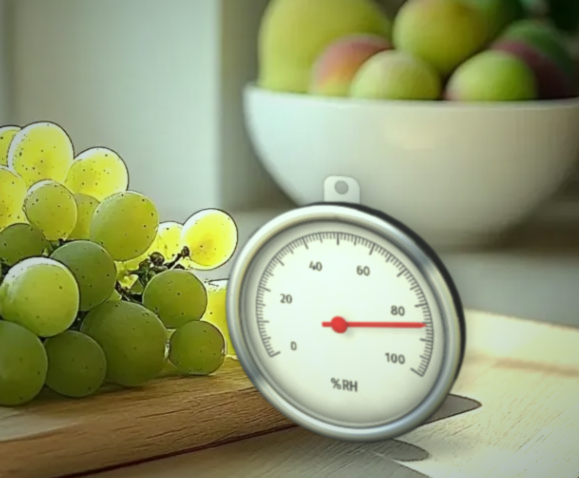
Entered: % 85
